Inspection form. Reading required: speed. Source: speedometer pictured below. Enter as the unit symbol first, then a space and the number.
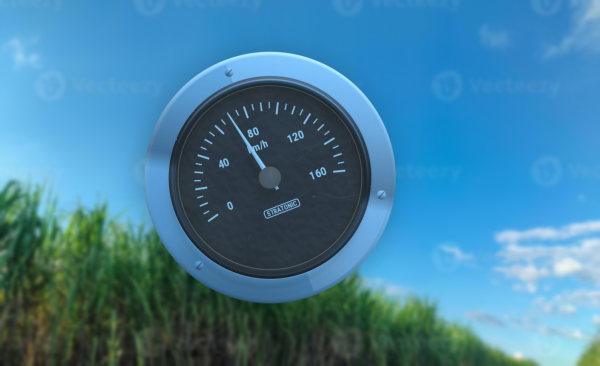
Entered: km/h 70
